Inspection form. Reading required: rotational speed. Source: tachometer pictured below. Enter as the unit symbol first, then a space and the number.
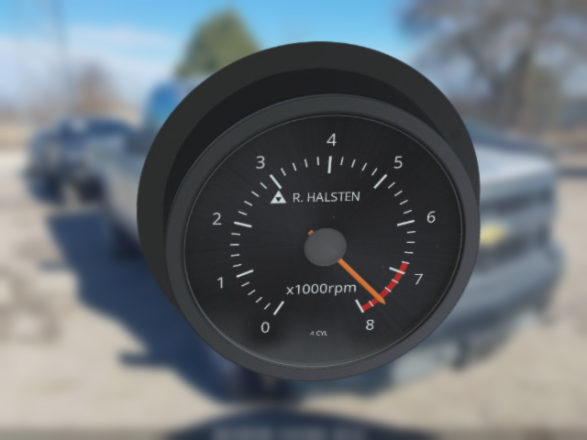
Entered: rpm 7600
